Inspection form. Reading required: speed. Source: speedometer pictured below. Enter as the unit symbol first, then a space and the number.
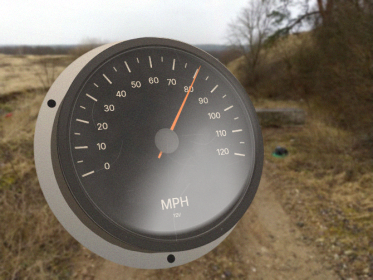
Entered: mph 80
